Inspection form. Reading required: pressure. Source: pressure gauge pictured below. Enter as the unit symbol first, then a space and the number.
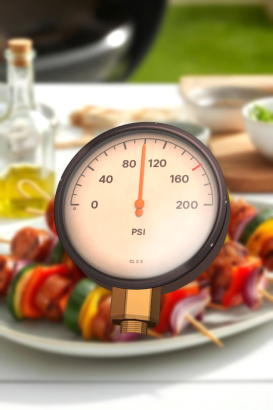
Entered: psi 100
